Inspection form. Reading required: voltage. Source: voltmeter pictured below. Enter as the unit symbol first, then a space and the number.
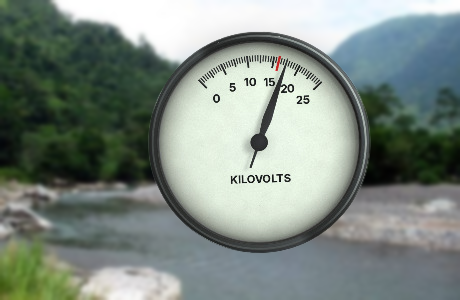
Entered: kV 17.5
